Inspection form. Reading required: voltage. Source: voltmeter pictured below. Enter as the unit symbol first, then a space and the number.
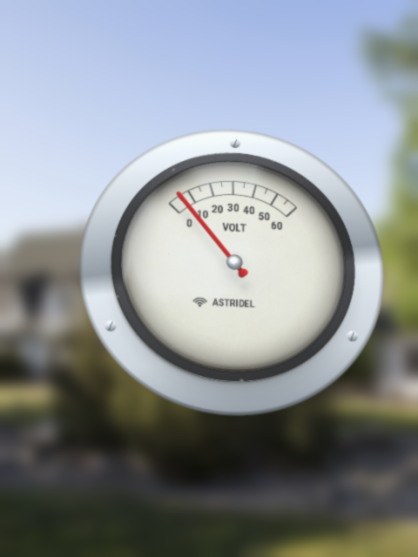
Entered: V 5
